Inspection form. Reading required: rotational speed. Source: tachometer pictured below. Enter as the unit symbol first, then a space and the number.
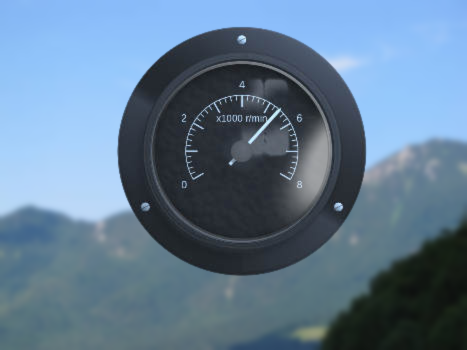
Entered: rpm 5400
